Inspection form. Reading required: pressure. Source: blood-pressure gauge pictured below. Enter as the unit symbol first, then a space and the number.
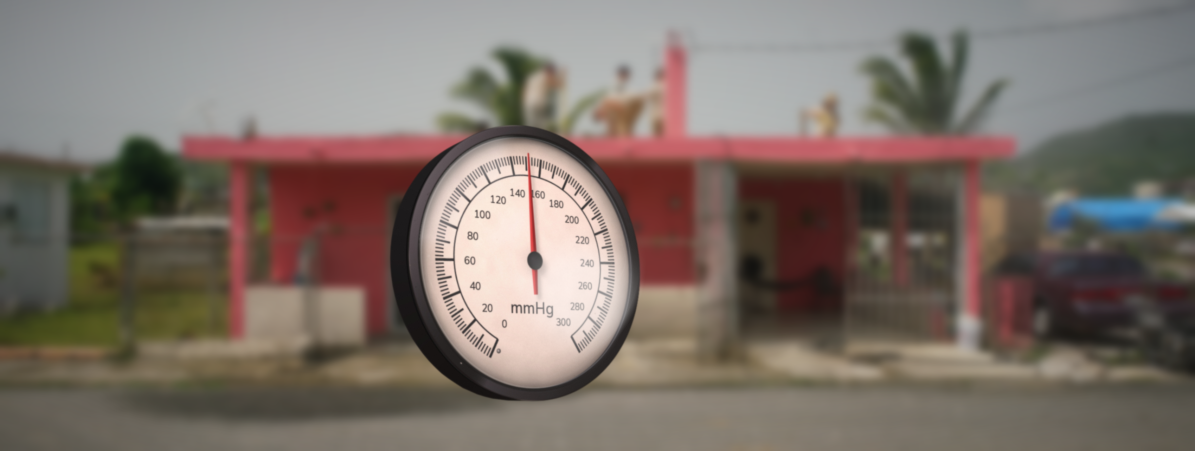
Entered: mmHg 150
